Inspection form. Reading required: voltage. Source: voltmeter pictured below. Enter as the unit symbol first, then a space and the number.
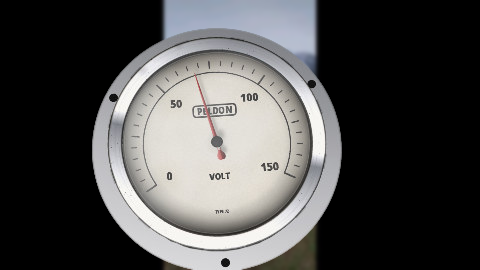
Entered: V 67.5
